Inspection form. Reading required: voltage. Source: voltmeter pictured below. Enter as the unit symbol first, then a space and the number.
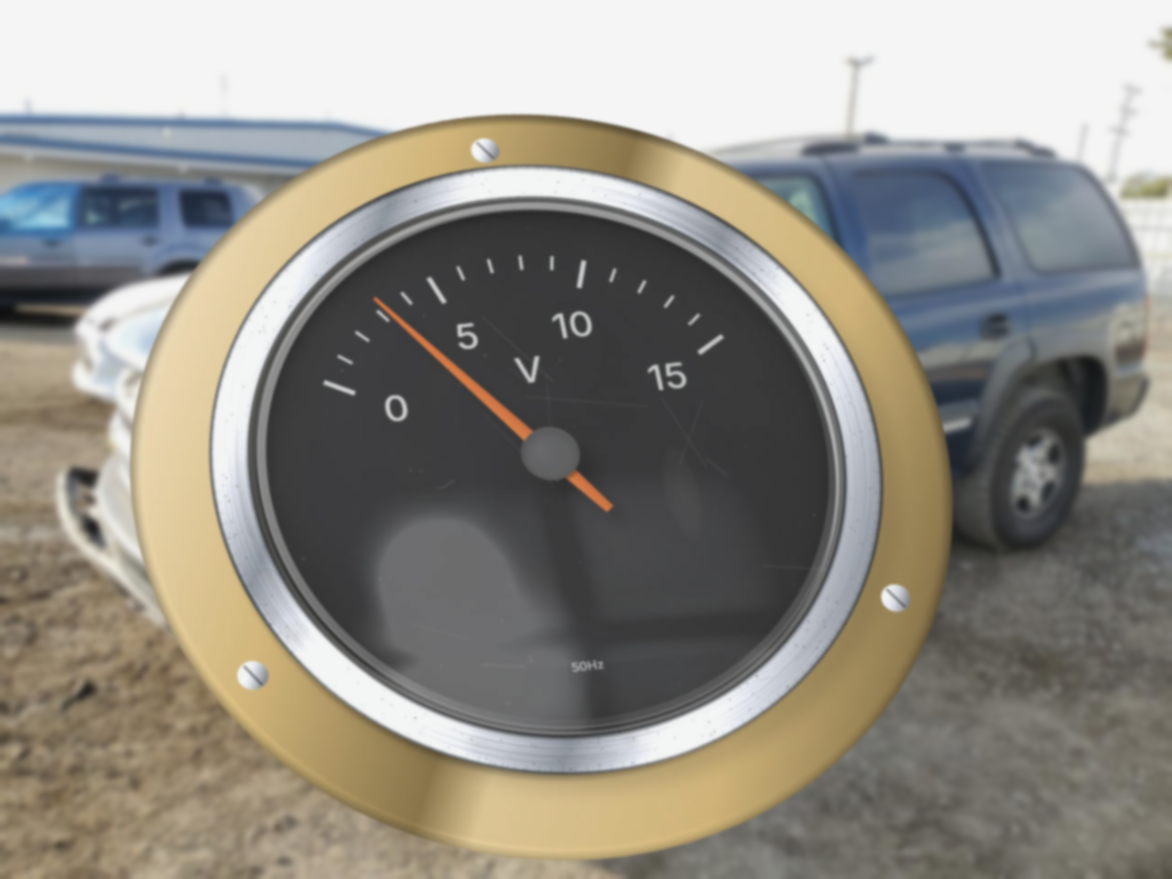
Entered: V 3
